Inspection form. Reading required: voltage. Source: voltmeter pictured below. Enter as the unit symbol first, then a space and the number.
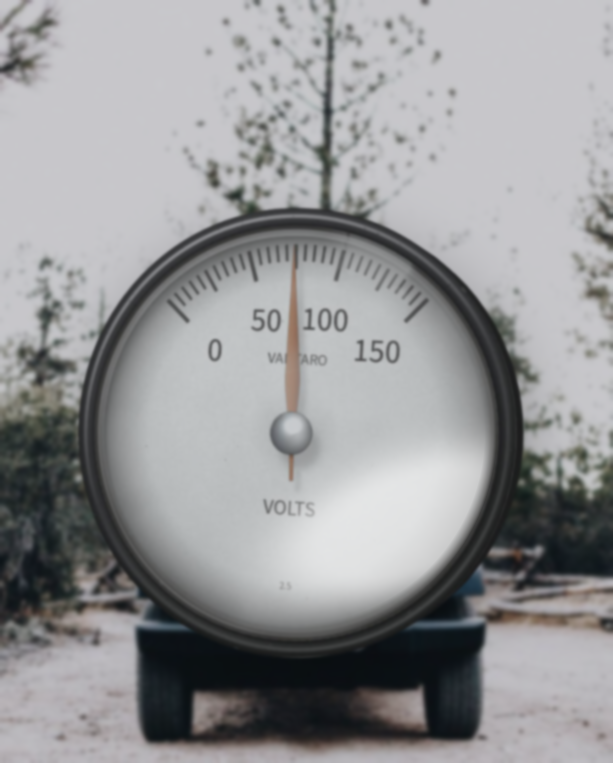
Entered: V 75
